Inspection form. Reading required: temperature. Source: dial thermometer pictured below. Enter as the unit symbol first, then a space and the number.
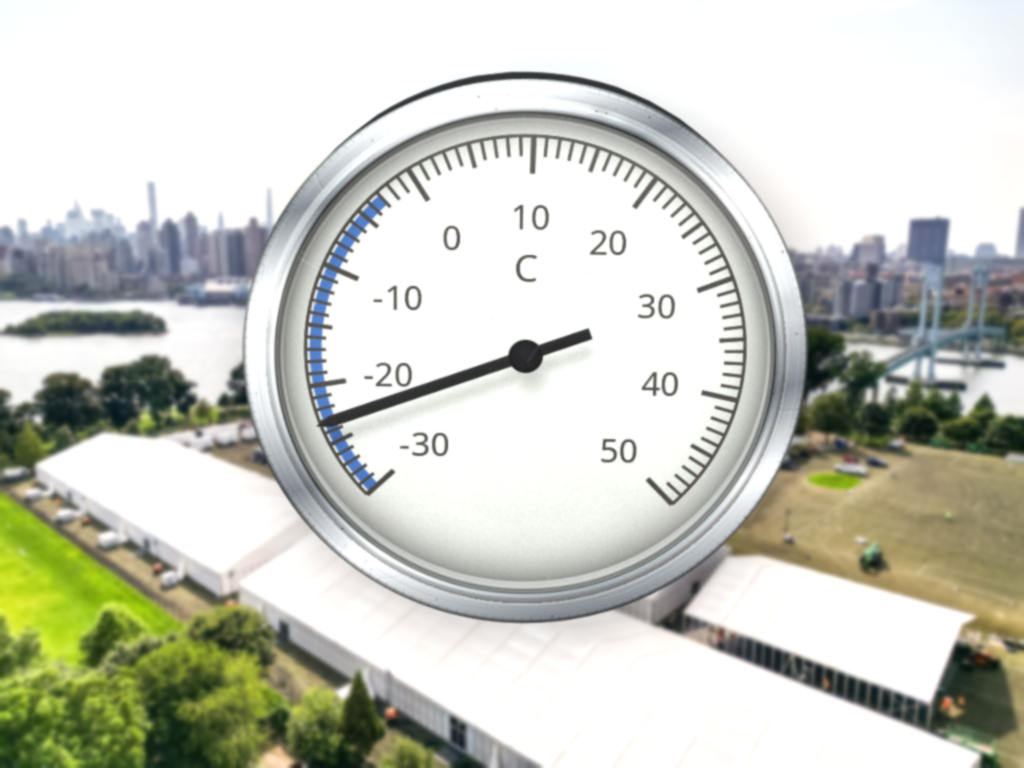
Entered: °C -23
